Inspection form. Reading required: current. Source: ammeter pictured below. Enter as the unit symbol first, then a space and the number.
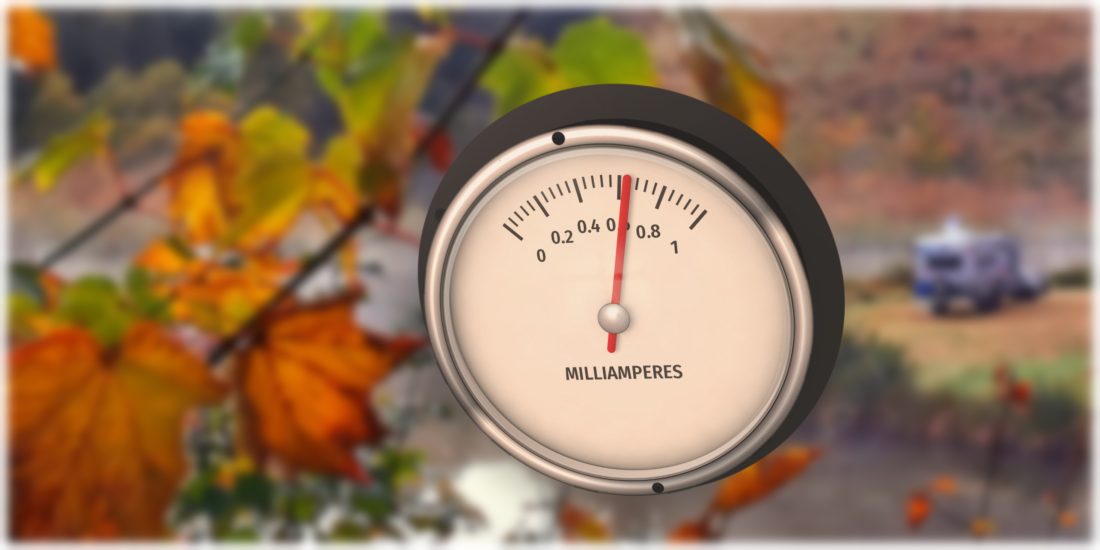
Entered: mA 0.64
